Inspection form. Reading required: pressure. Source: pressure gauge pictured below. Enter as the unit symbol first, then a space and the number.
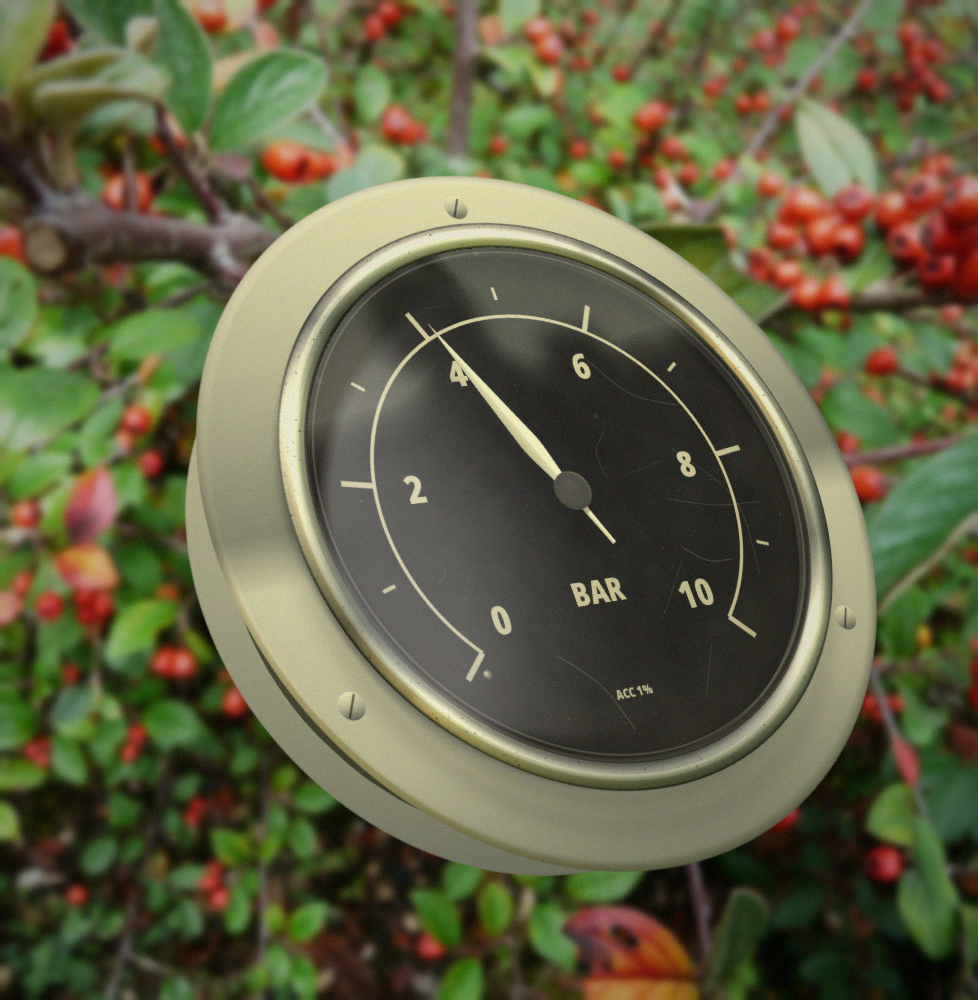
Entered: bar 4
